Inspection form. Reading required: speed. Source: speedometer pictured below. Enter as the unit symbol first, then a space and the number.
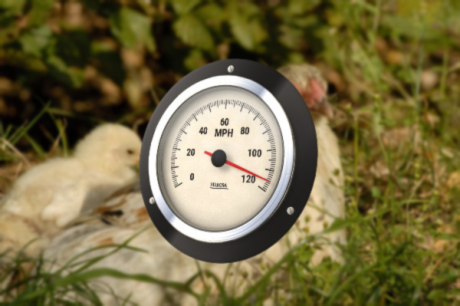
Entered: mph 115
